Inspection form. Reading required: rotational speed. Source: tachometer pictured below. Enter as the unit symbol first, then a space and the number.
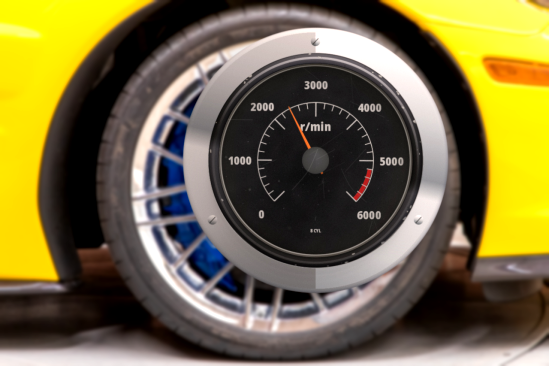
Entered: rpm 2400
